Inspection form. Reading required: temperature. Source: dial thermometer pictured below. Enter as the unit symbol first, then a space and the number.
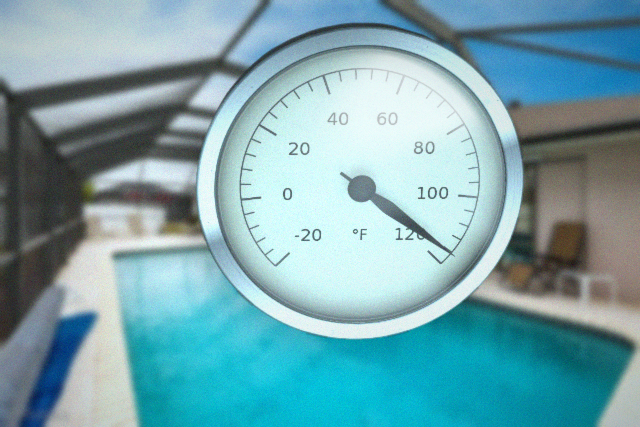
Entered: °F 116
